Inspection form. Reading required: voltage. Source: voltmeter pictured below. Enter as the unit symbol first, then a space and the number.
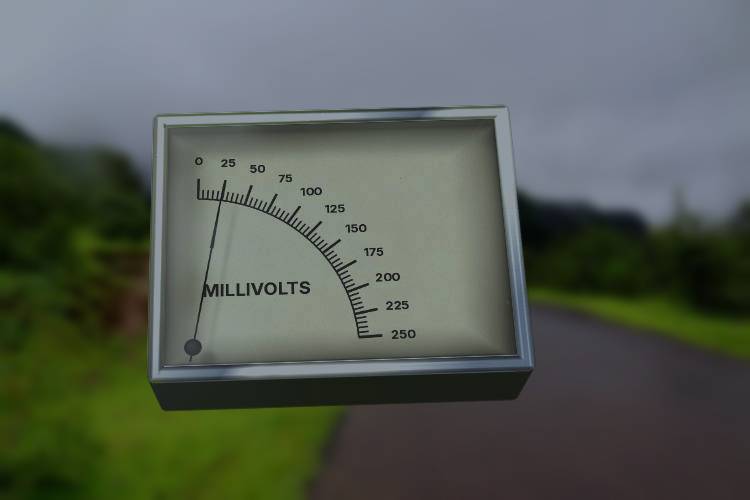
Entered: mV 25
